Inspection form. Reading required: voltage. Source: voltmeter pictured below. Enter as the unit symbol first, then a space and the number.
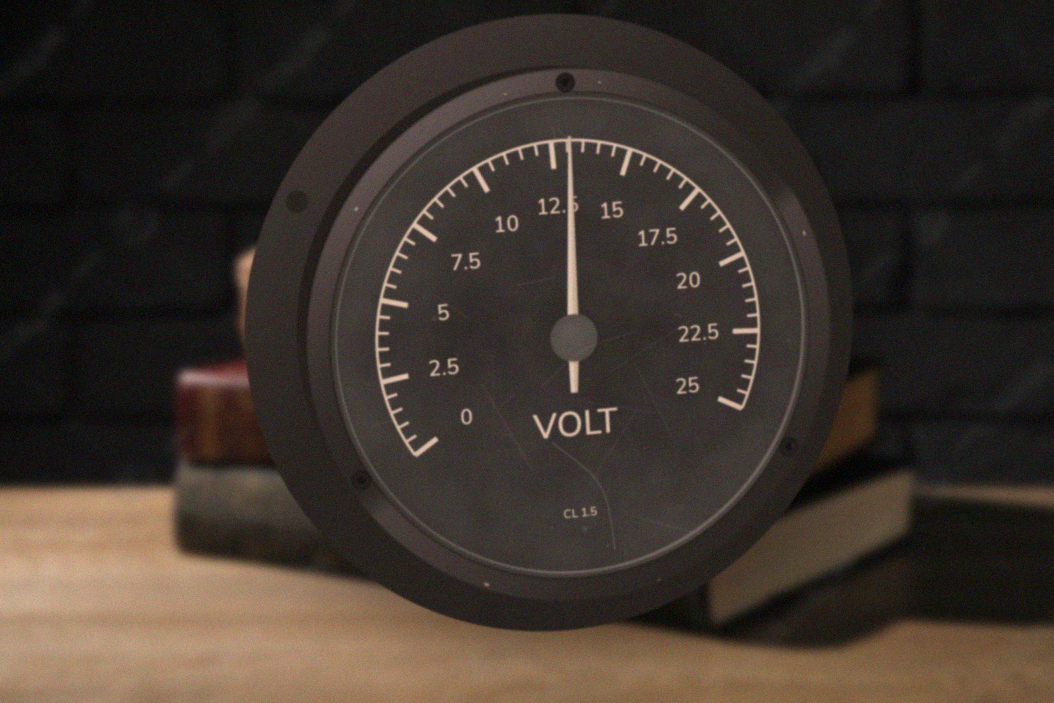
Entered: V 13
